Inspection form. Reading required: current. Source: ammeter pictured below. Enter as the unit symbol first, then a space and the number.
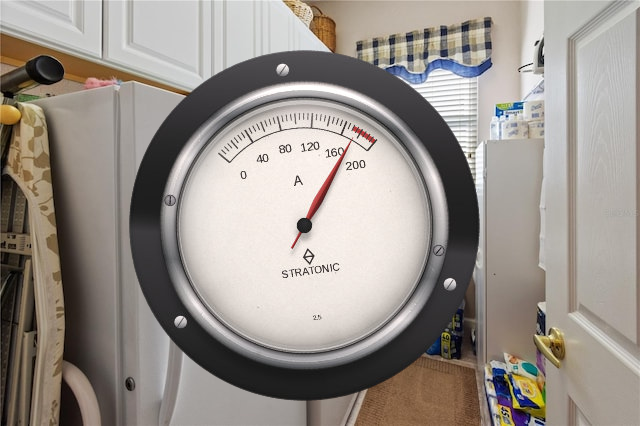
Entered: A 175
